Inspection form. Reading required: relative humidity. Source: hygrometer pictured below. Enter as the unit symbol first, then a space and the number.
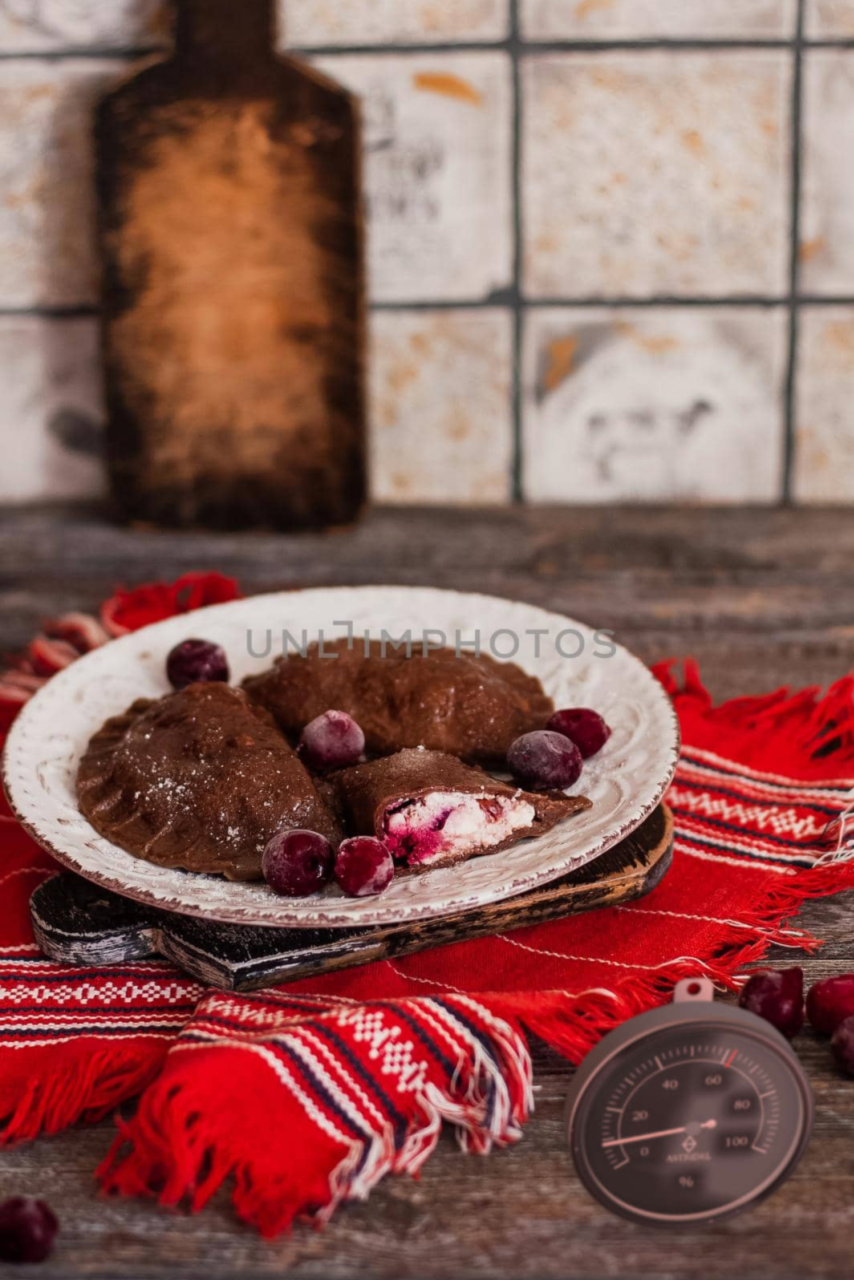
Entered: % 10
